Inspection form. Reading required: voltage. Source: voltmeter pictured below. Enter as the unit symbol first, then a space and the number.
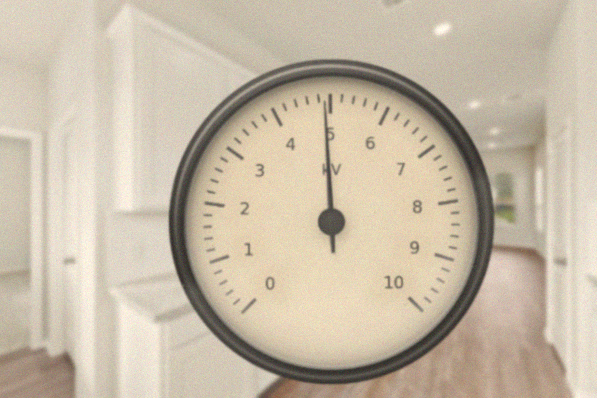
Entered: kV 4.9
